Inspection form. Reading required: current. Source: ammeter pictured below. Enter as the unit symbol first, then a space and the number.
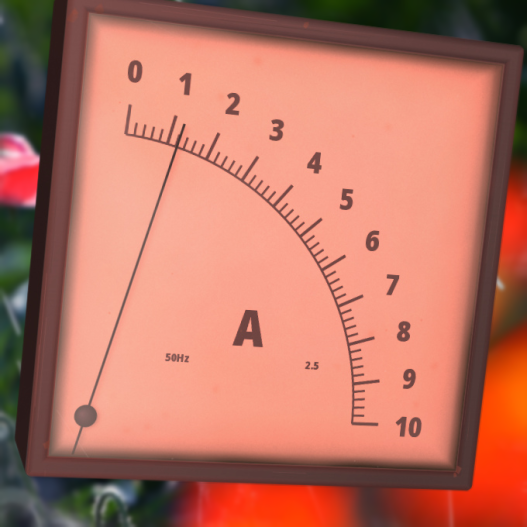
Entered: A 1.2
